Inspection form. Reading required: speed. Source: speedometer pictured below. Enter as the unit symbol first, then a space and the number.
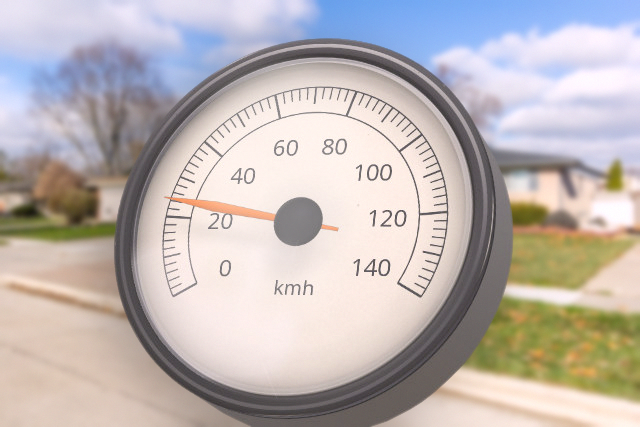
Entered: km/h 24
